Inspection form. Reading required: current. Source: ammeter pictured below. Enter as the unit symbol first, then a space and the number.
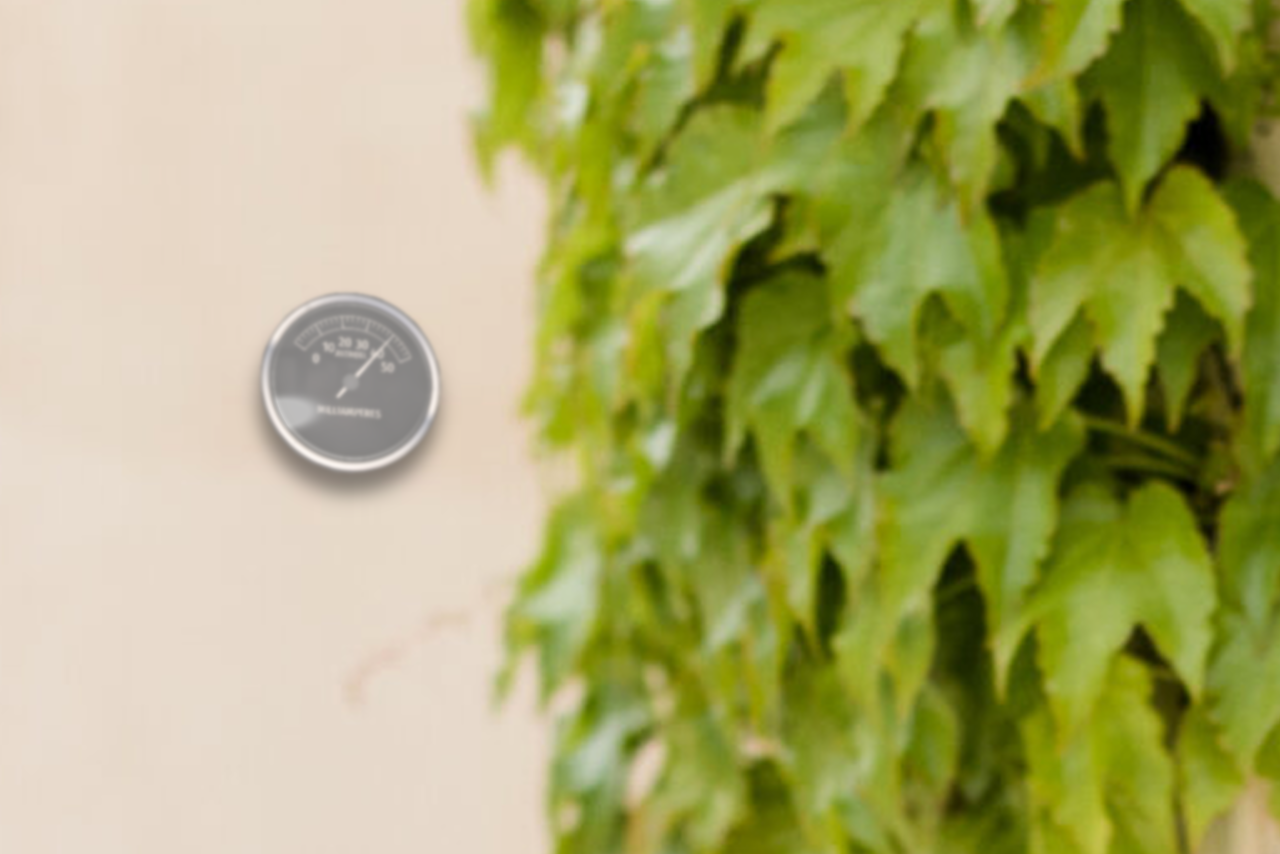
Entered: mA 40
